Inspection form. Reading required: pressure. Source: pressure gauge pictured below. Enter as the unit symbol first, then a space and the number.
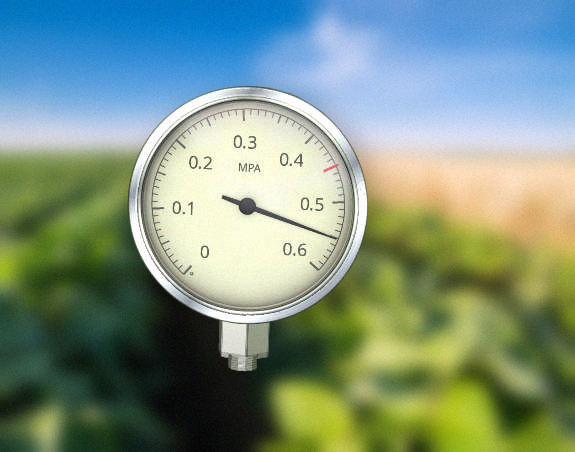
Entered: MPa 0.55
